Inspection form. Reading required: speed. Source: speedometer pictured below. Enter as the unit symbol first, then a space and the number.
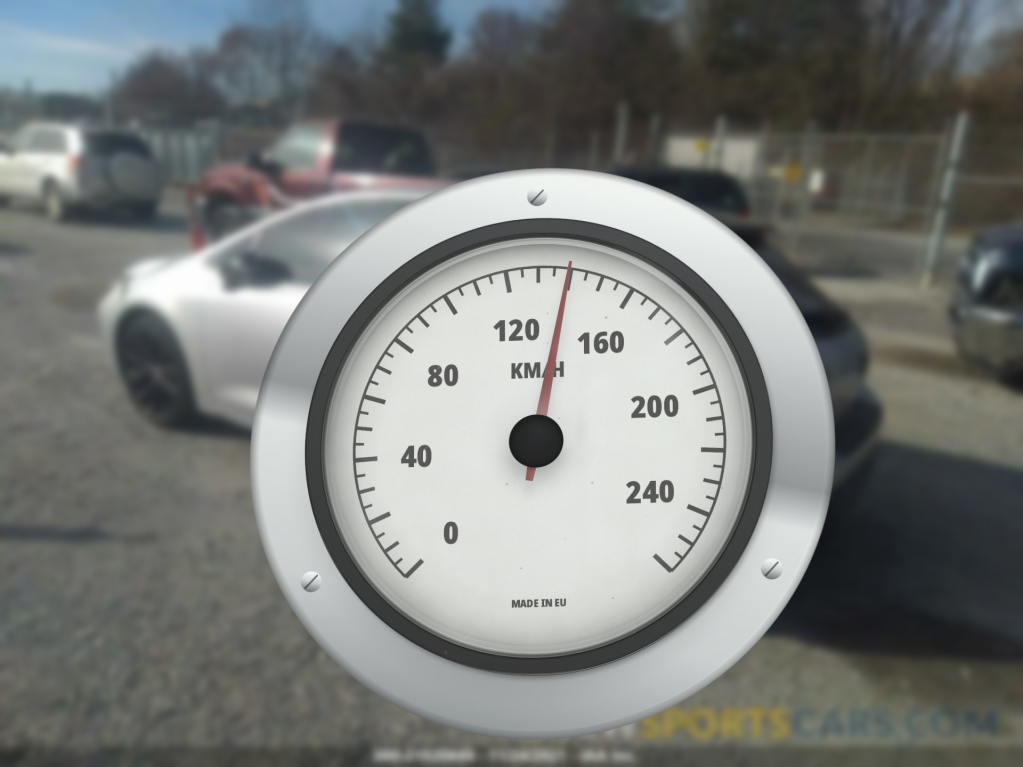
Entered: km/h 140
